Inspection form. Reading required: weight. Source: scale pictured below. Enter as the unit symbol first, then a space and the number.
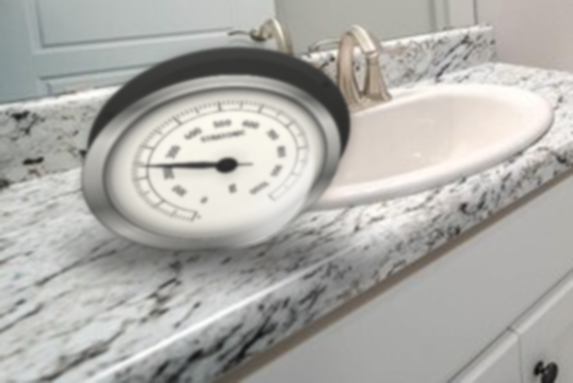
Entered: g 250
